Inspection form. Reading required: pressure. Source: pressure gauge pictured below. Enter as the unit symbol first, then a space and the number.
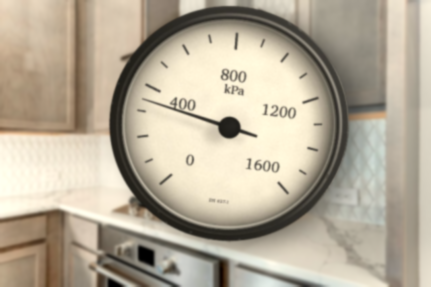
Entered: kPa 350
